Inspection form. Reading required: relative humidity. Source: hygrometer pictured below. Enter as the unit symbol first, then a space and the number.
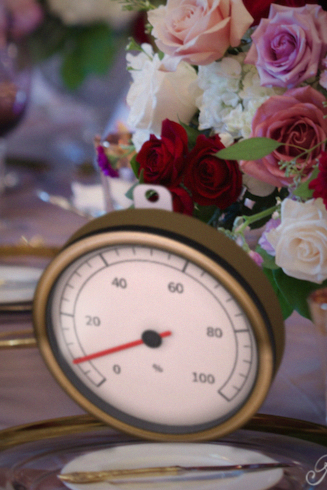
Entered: % 8
